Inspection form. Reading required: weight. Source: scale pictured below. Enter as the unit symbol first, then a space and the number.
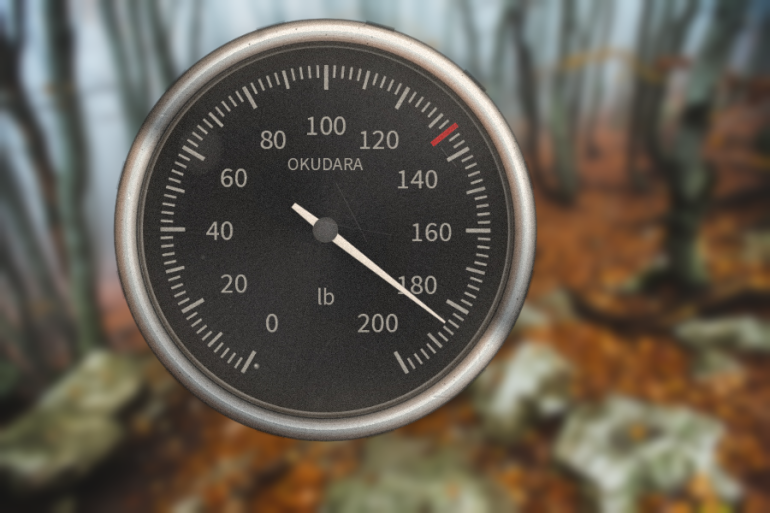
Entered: lb 185
